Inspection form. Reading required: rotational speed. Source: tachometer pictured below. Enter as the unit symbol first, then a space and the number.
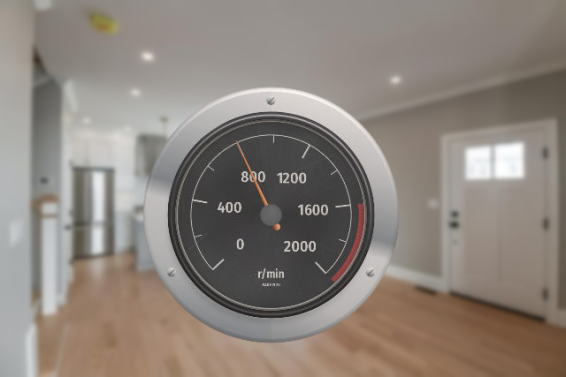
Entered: rpm 800
